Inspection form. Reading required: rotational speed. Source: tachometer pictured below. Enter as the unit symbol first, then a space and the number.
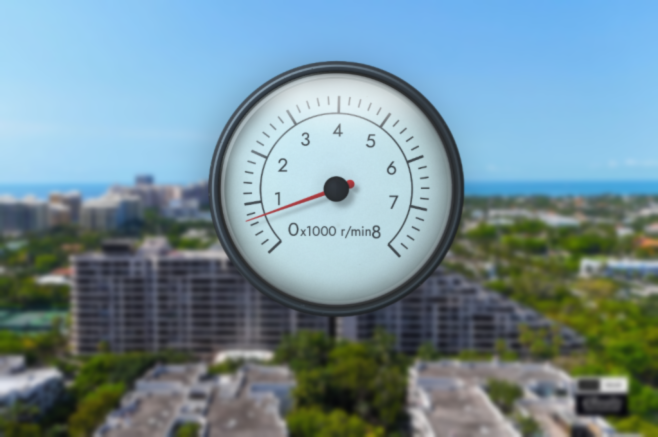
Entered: rpm 700
